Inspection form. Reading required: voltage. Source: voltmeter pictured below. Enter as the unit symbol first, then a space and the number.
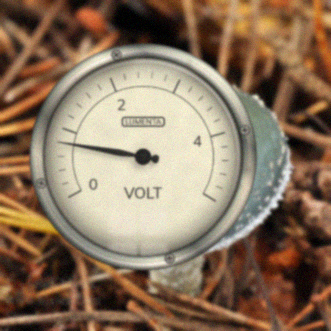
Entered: V 0.8
